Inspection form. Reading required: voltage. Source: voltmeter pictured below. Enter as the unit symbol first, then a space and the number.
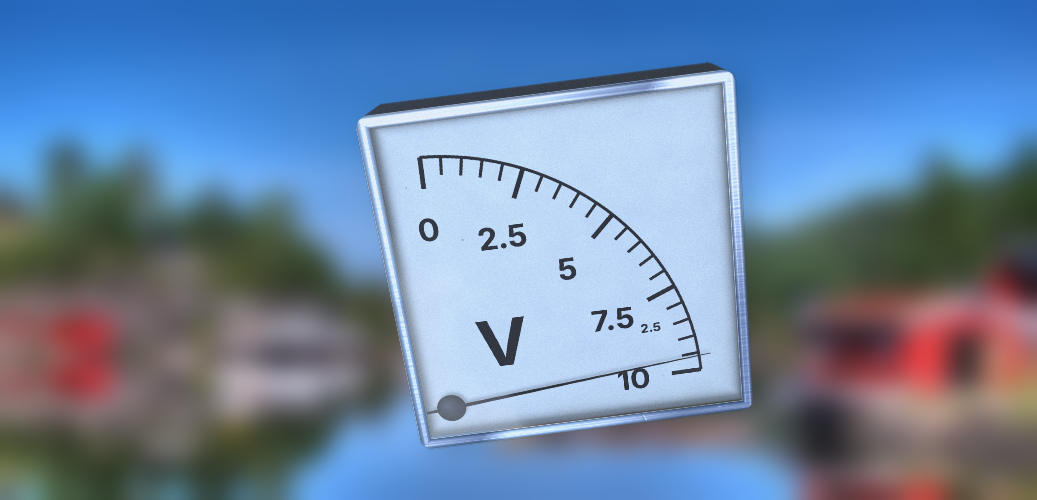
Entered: V 9.5
